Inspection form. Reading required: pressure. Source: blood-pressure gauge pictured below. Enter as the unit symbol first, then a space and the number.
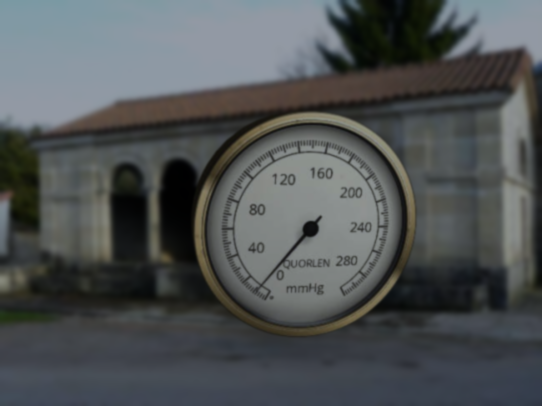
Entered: mmHg 10
